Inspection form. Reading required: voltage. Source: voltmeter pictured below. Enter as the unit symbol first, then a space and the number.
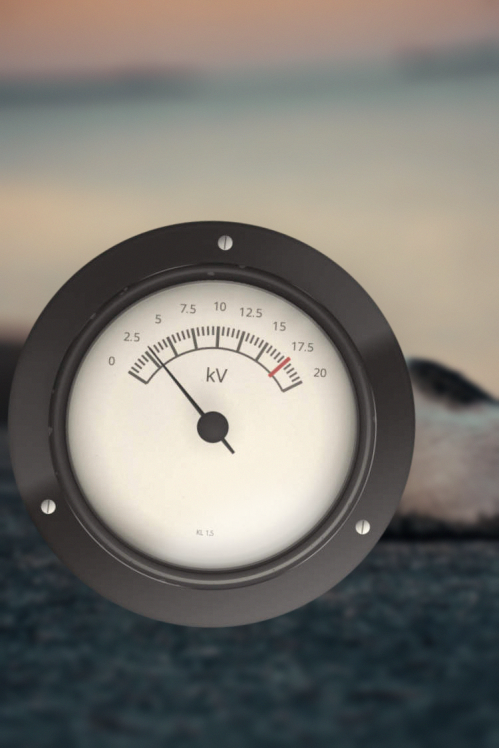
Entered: kV 3
